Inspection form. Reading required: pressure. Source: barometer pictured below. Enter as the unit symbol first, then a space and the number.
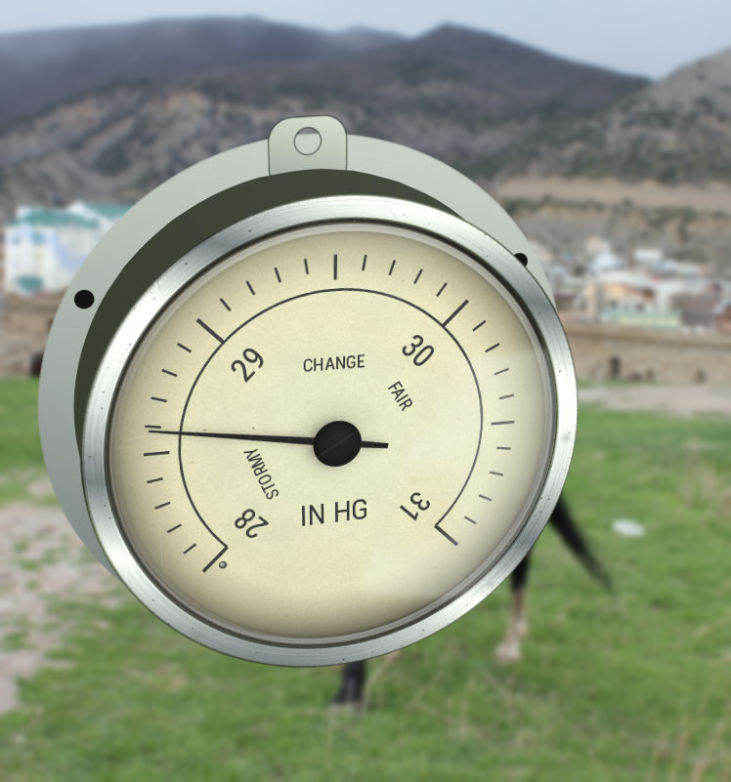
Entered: inHg 28.6
